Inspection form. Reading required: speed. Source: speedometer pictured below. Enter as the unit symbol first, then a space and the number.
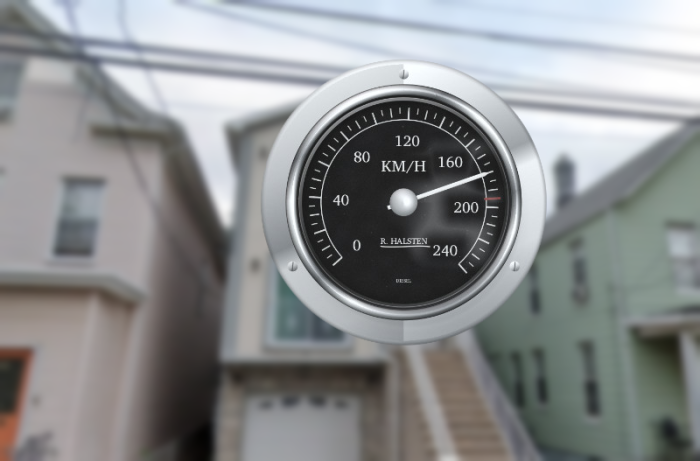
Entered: km/h 180
